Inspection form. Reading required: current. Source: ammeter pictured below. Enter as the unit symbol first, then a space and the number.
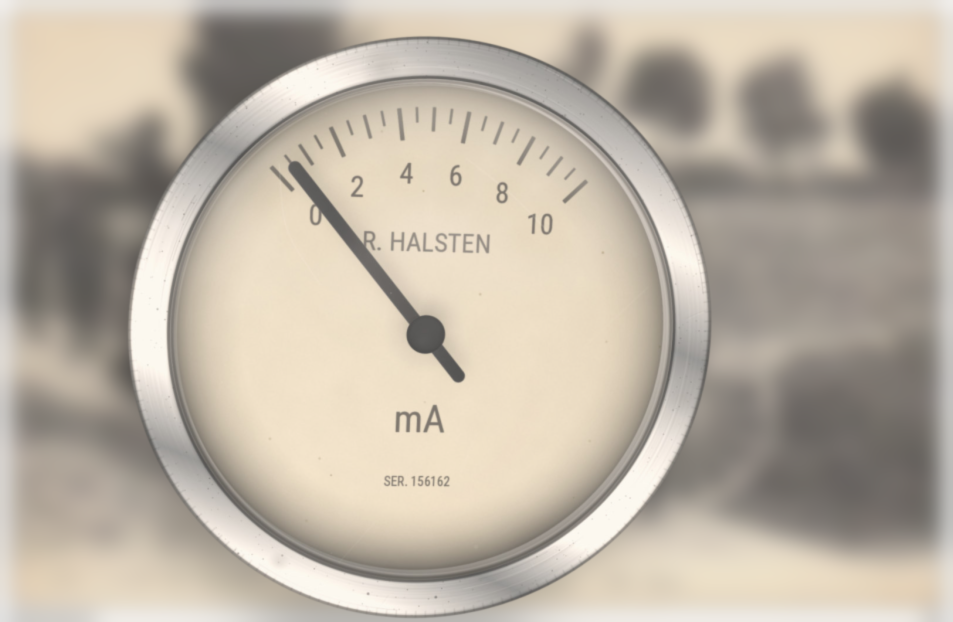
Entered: mA 0.5
